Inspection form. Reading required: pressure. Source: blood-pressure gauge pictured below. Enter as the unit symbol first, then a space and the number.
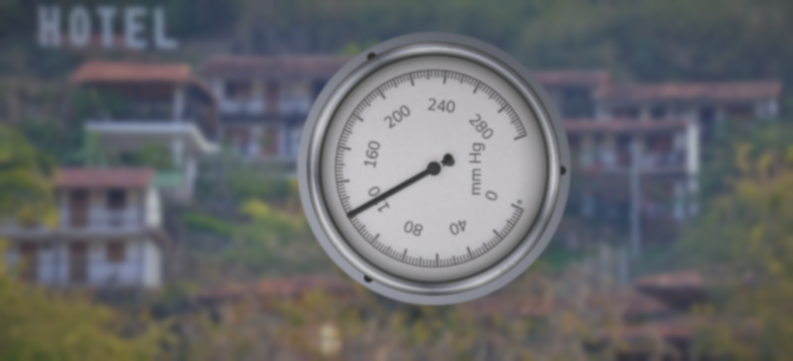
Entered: mmHg 120
